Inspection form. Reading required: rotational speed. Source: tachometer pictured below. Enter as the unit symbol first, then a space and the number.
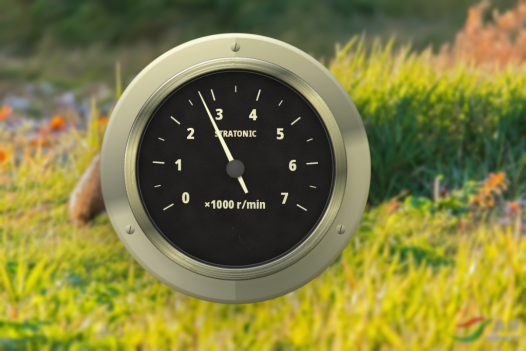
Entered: rpm 2750
